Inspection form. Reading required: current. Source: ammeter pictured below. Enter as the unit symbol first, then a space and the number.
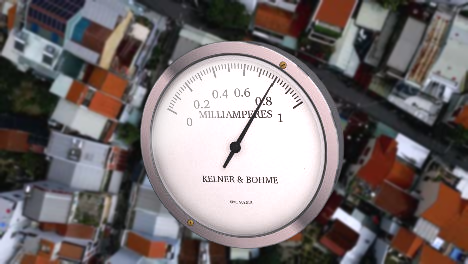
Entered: mA 0.8
